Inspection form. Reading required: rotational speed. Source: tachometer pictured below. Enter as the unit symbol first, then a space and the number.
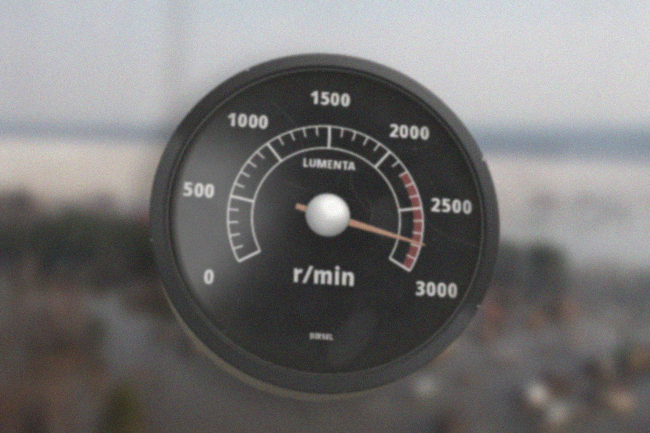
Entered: rpm 2800
